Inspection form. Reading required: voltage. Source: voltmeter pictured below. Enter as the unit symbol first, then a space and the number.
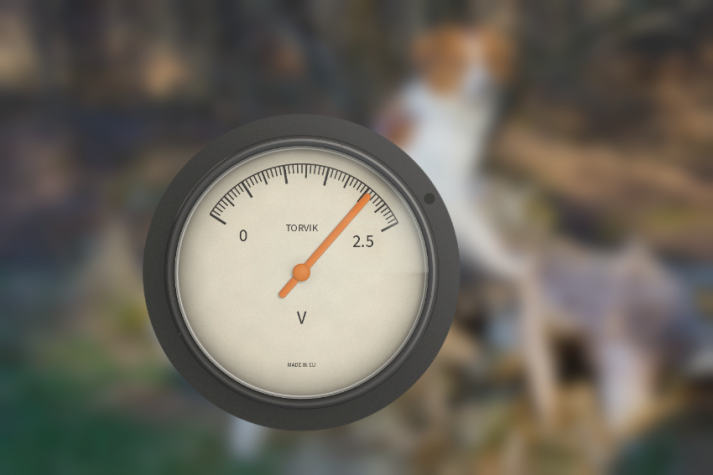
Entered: V 2.05
